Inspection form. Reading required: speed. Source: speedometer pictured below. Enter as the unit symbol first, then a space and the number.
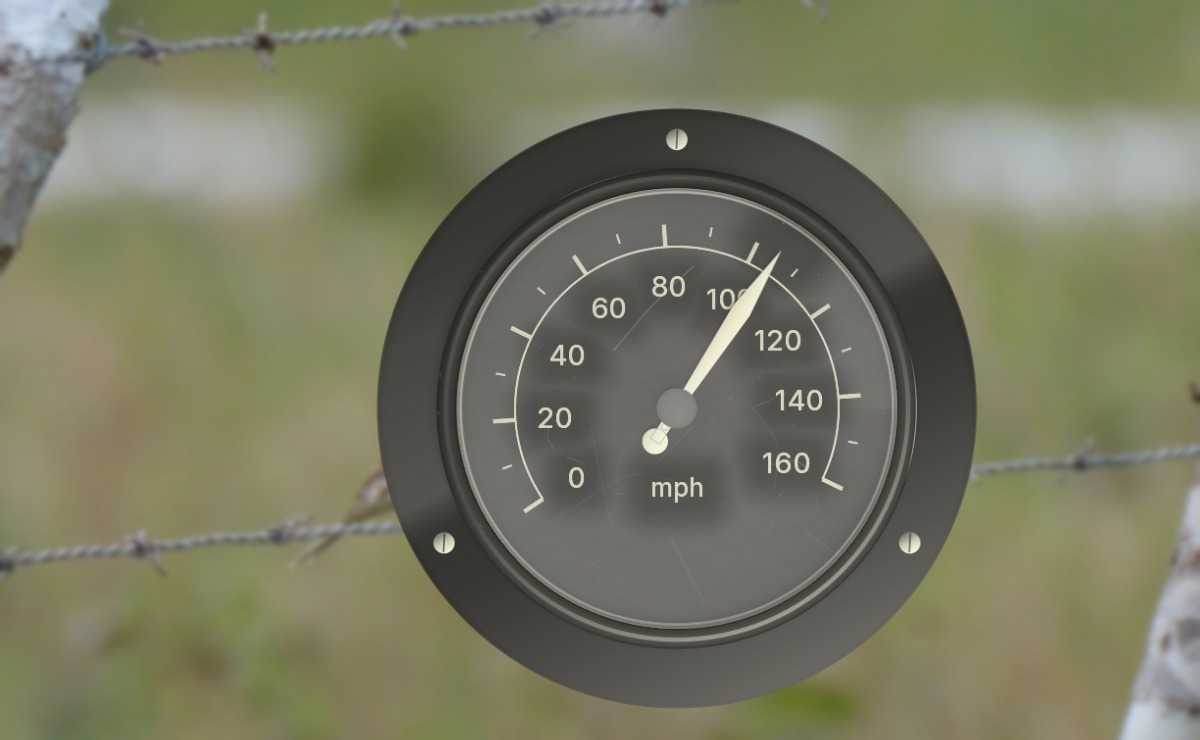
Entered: mph 105
